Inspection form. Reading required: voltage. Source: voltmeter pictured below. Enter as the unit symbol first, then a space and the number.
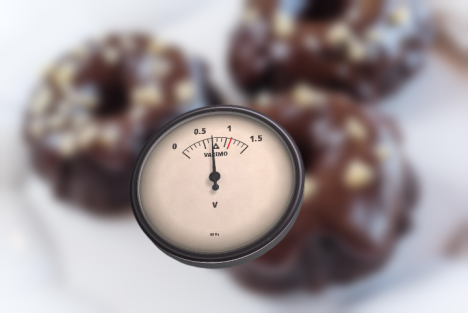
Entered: V 0.7
